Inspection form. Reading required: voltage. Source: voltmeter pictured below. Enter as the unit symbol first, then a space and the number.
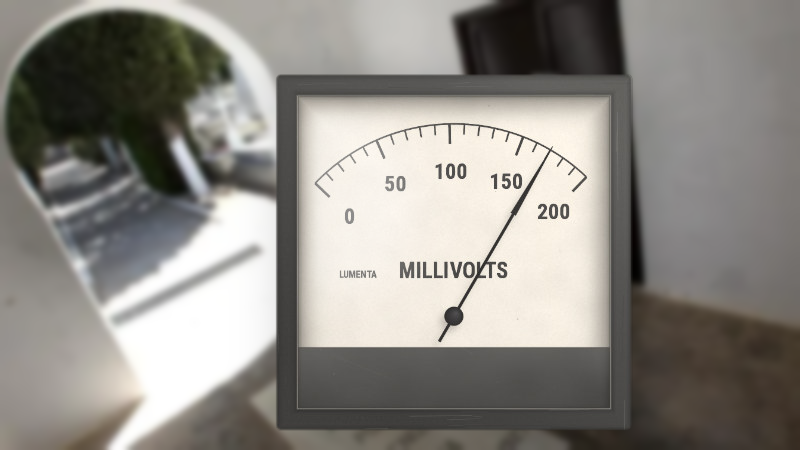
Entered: mV 170
